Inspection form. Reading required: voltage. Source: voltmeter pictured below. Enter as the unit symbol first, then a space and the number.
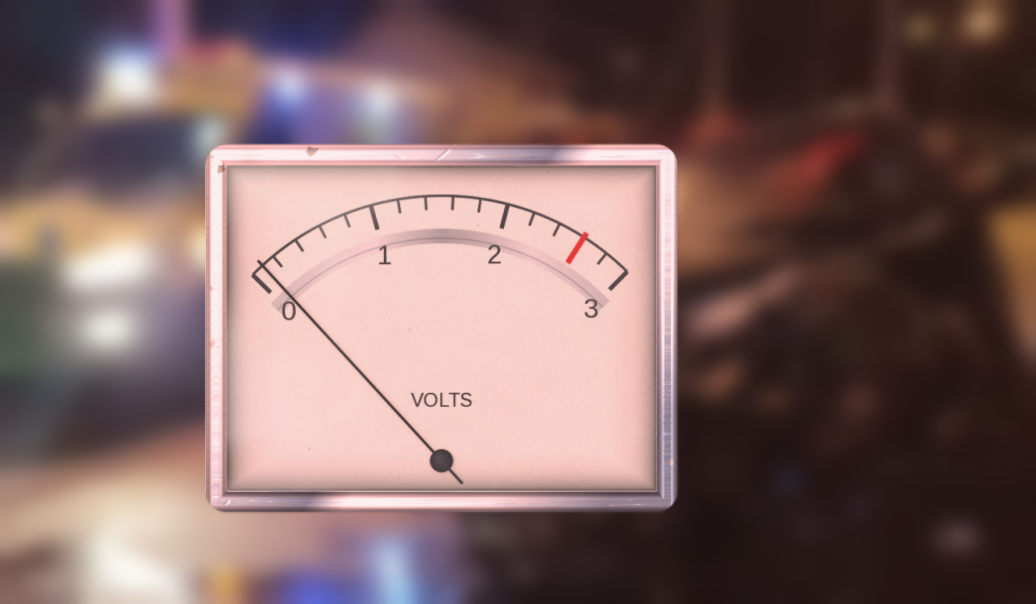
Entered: V 0.1
